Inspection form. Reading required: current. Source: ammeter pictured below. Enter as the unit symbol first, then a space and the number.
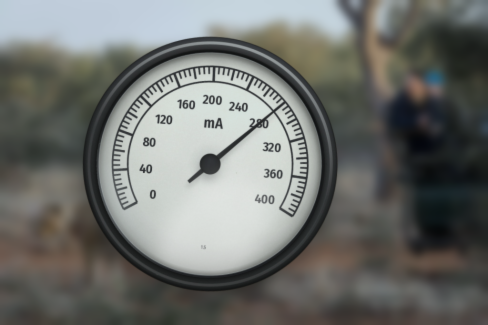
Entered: mA 280
